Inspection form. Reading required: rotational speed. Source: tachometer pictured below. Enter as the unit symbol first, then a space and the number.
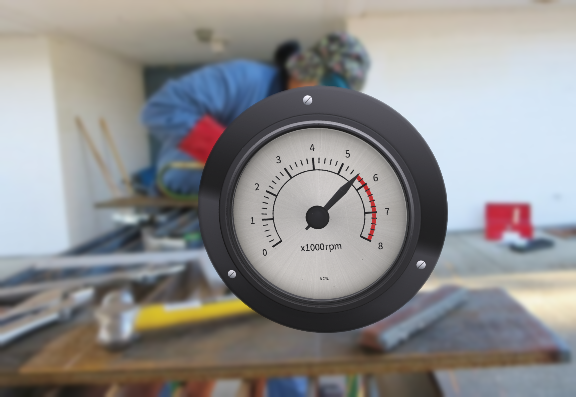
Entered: rpm 5600
